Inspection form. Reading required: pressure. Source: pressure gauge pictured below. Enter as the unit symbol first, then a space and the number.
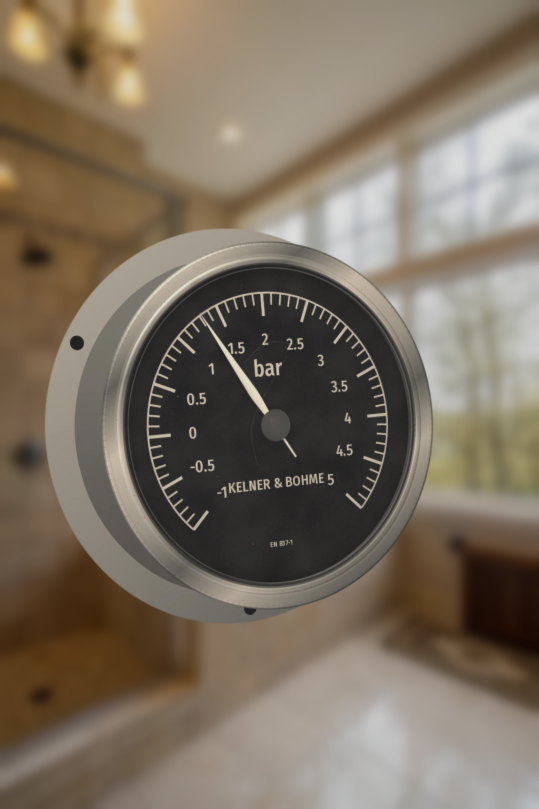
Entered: bar 1.3
